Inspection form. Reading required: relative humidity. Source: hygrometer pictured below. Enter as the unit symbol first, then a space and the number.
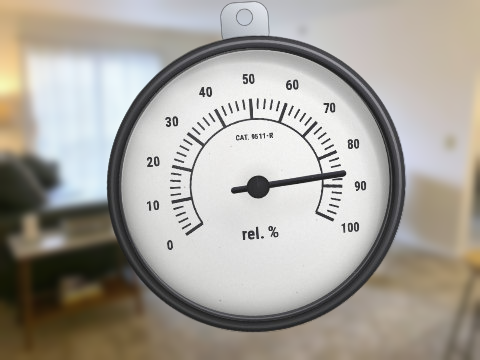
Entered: % 86
